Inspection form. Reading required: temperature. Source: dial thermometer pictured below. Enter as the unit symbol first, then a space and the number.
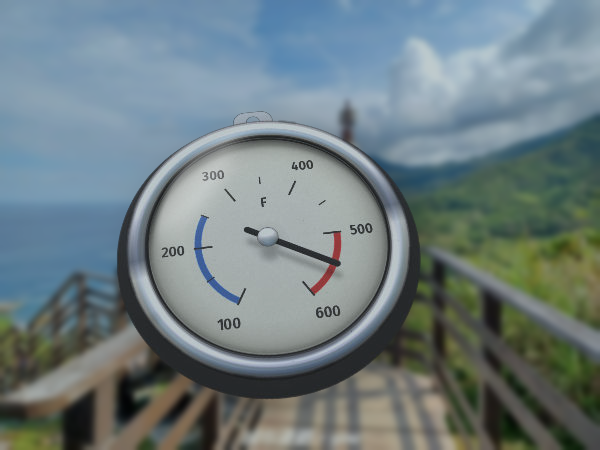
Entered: °F 550
